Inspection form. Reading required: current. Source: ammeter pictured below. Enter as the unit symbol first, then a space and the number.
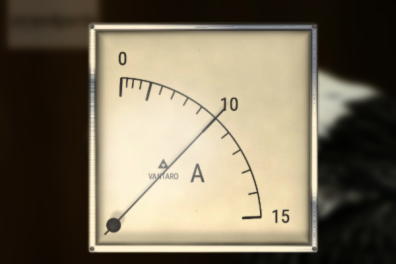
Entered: A 10
